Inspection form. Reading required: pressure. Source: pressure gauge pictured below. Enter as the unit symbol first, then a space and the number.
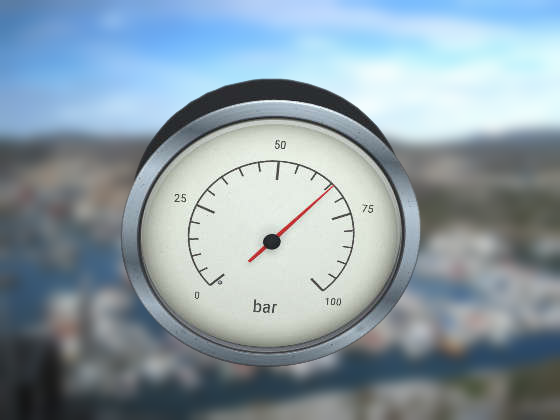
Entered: bar 65
